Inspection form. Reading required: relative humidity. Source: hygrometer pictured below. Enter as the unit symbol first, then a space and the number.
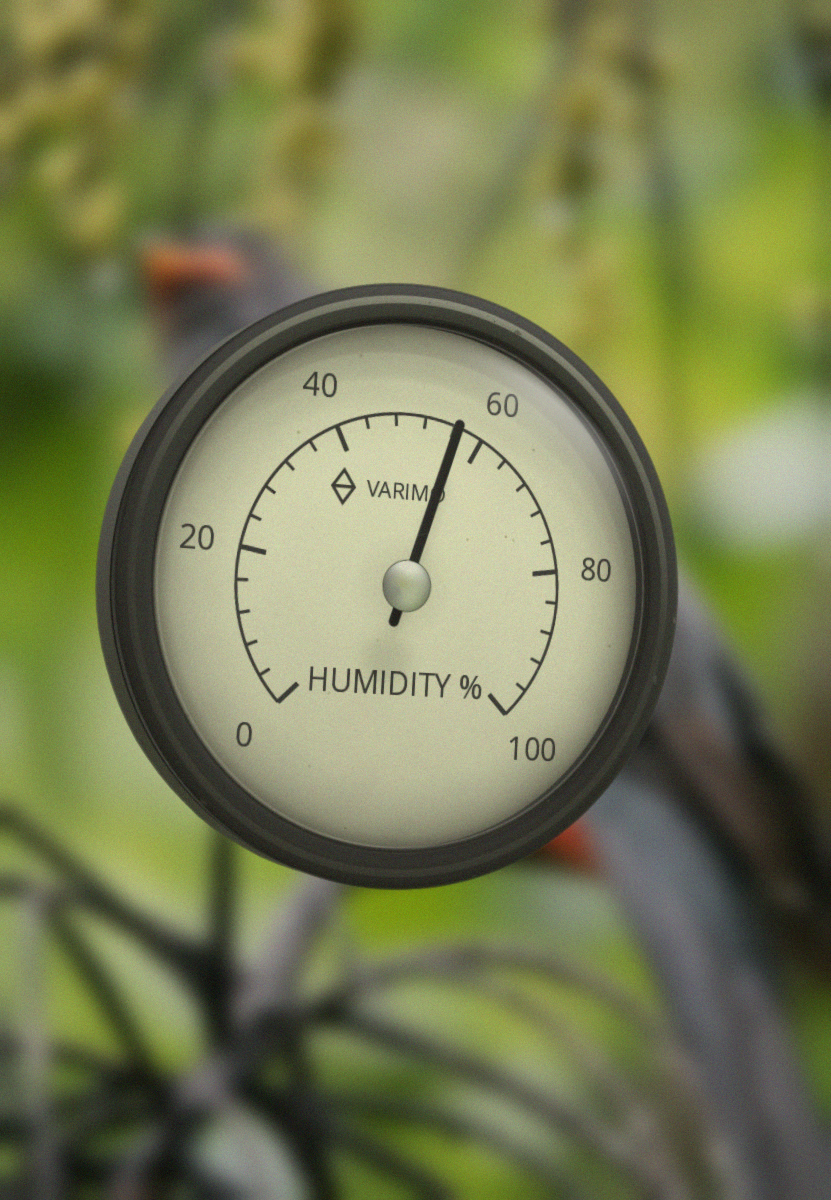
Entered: % 56
